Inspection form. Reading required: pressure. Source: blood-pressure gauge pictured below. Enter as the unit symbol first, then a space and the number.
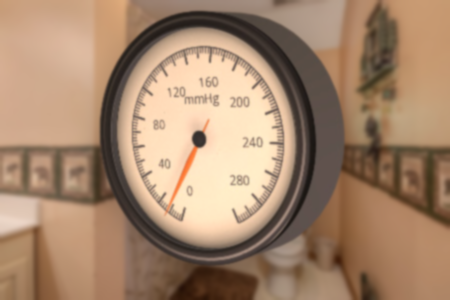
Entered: mmHg 10
